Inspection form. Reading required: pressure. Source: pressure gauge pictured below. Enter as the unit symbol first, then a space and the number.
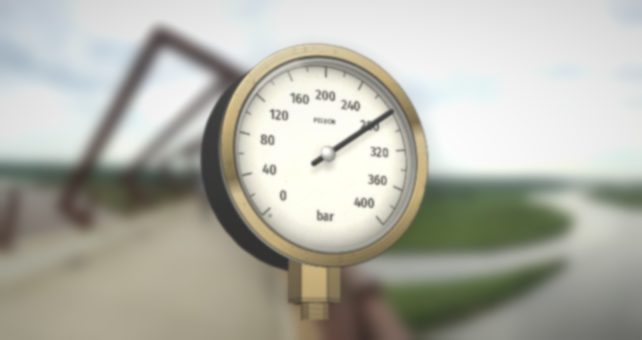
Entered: bar 280
